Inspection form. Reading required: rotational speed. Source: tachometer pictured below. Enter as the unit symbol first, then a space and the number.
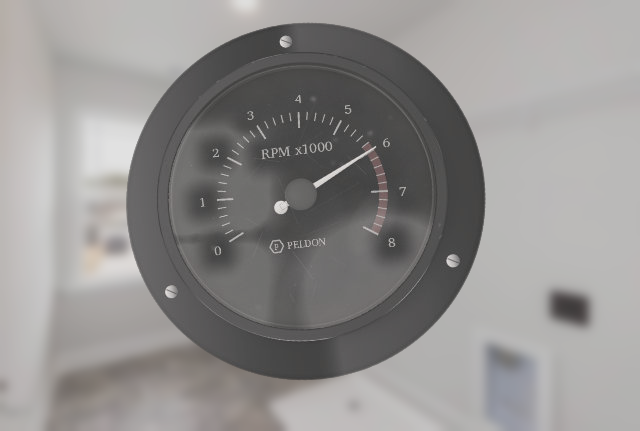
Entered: rpm 6000
